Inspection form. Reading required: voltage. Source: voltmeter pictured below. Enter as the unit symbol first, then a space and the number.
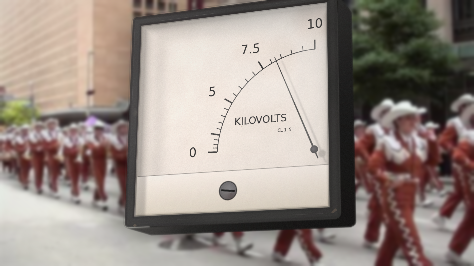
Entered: kV 8.25
